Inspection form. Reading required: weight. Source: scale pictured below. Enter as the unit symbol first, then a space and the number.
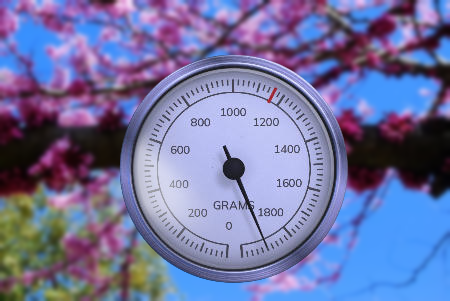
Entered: g 1900
